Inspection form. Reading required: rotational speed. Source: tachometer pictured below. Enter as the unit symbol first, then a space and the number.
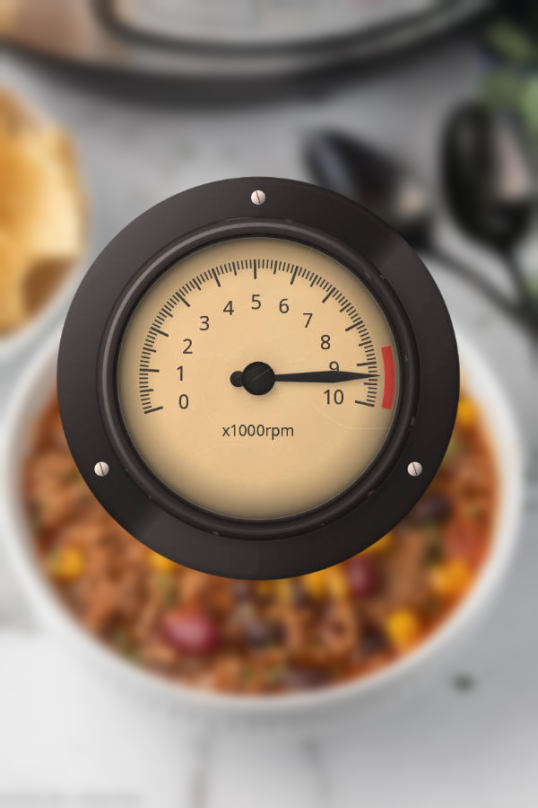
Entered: rpm 9300
